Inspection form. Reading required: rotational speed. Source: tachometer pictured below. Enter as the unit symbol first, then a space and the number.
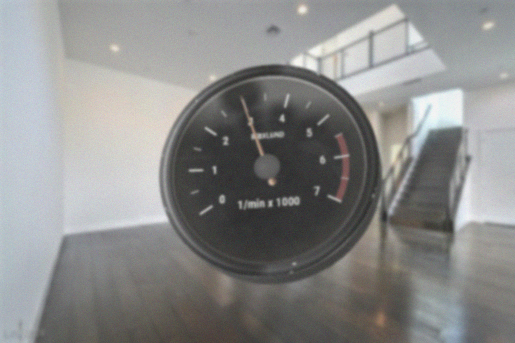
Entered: rpm 3000
